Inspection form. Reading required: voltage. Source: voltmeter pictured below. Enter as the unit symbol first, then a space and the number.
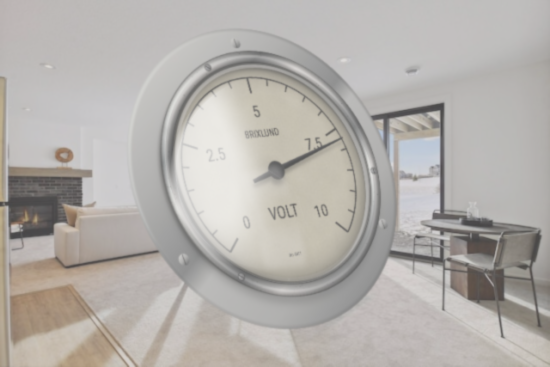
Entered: V 7.75
